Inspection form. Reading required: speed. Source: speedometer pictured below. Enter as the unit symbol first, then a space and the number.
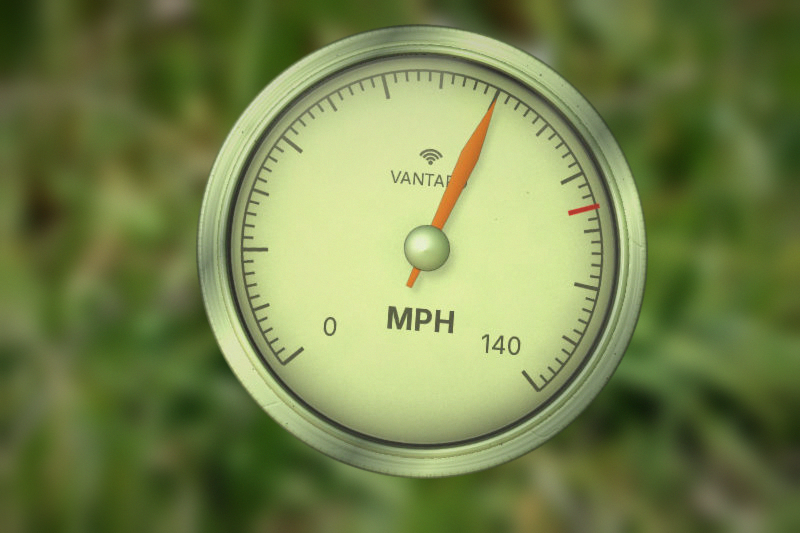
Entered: mph 80
